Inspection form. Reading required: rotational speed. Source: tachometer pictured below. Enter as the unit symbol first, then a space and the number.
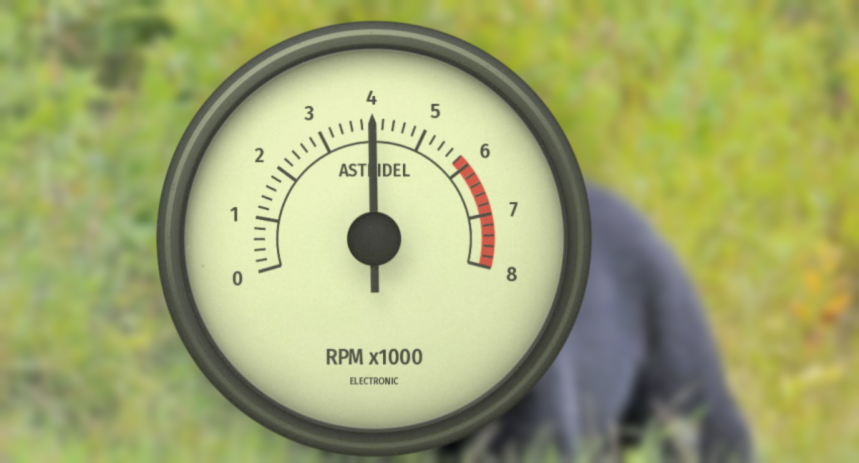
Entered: rpm 4000
